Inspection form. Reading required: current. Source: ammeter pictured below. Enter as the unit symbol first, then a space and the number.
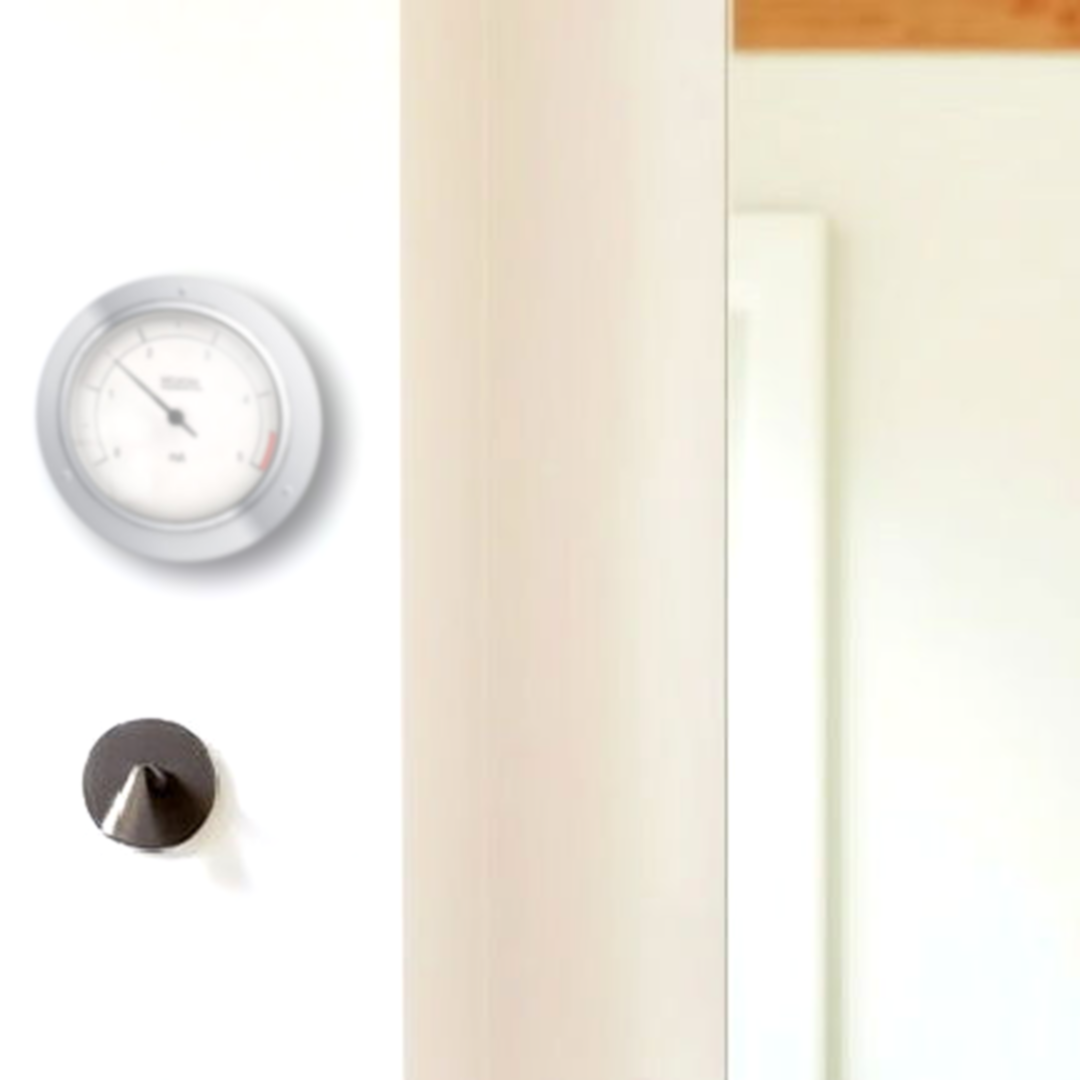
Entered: mA 1.5
